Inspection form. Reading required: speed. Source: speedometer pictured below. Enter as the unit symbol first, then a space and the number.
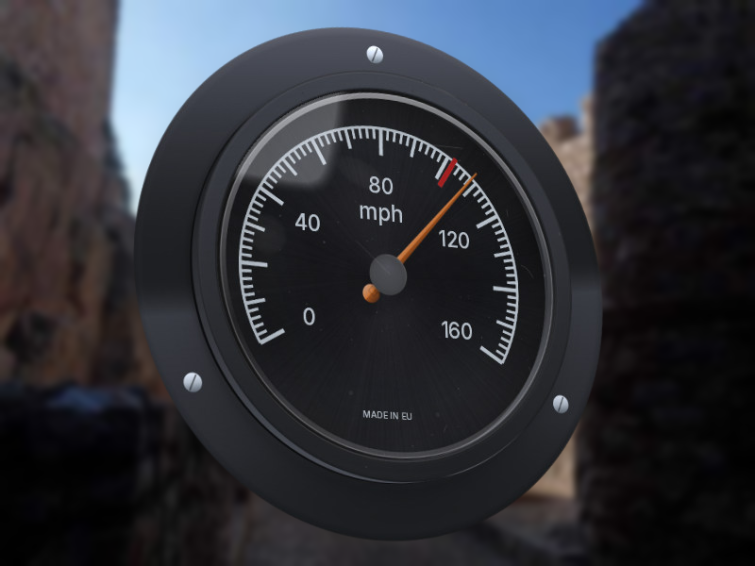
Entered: mph 108
